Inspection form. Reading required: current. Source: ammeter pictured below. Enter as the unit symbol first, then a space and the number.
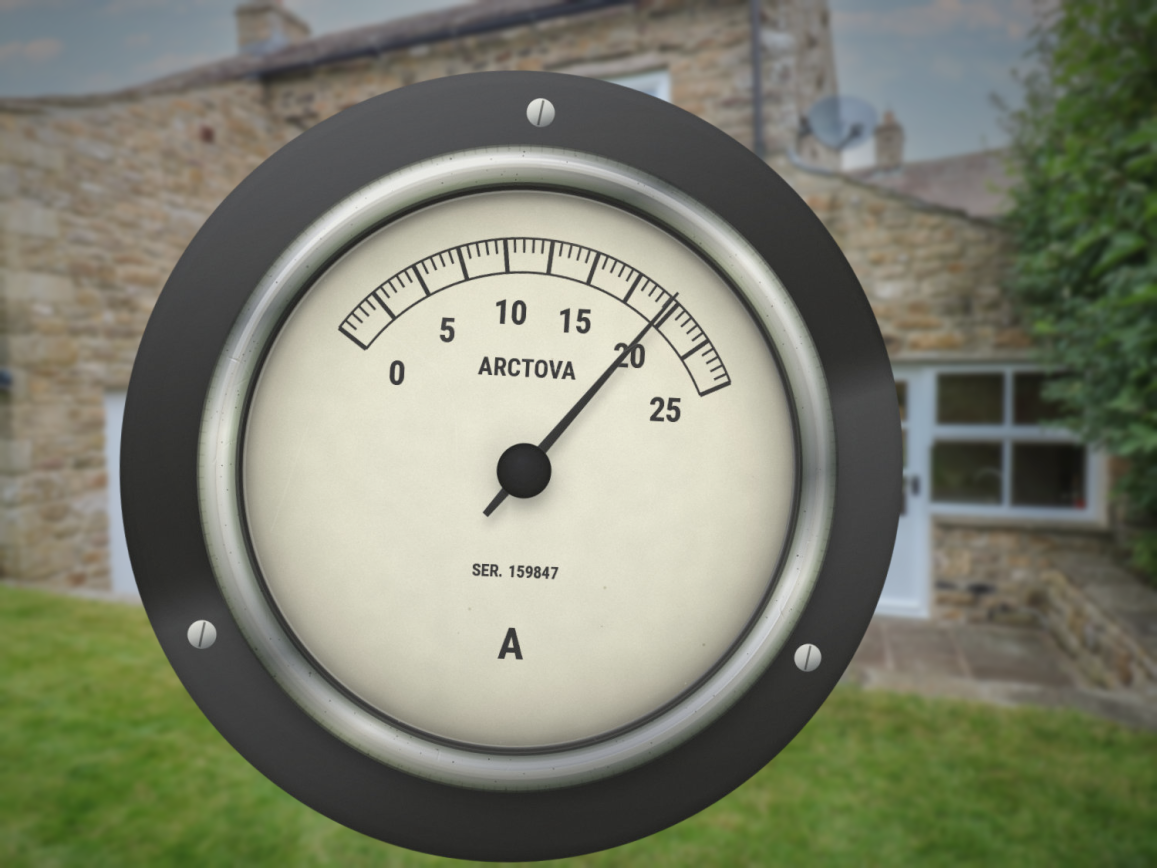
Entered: A 19.5
